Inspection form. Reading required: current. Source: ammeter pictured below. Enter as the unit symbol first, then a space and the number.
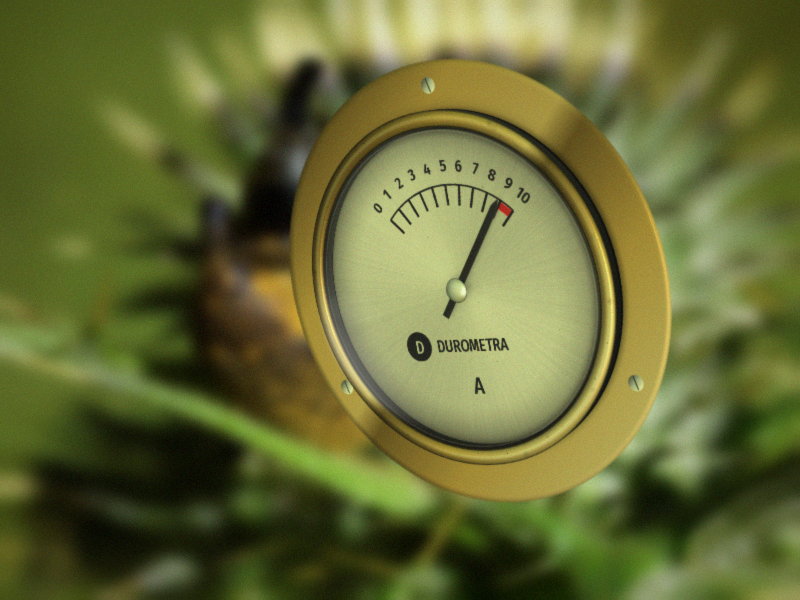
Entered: A 9
